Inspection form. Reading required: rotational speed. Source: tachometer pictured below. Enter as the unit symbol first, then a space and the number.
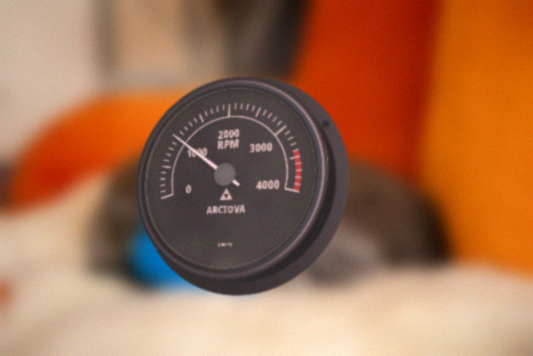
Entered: rpm 1000
